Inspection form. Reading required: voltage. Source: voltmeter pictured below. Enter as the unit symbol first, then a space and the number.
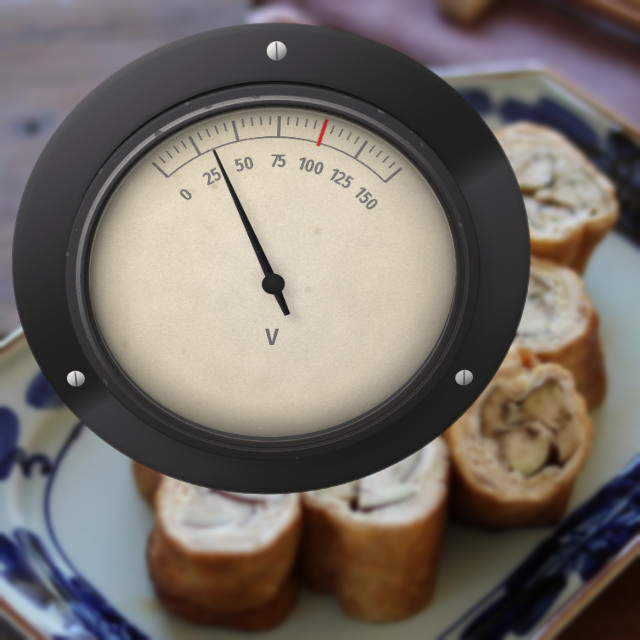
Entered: V 35
